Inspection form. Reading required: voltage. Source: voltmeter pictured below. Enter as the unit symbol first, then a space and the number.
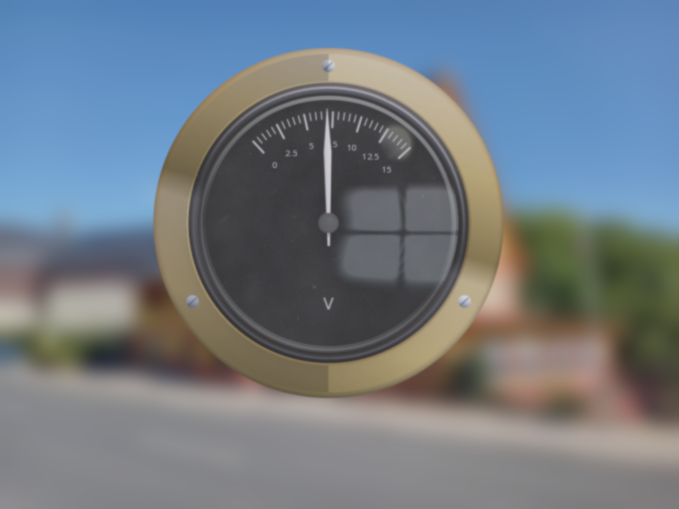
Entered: V 7
